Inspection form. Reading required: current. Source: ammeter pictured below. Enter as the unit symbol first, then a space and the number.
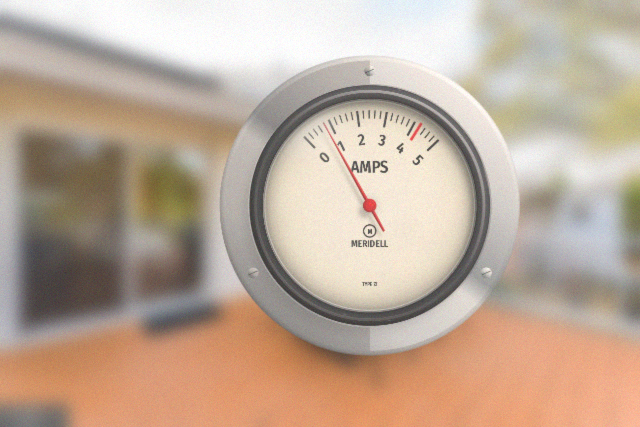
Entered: A 0.8
